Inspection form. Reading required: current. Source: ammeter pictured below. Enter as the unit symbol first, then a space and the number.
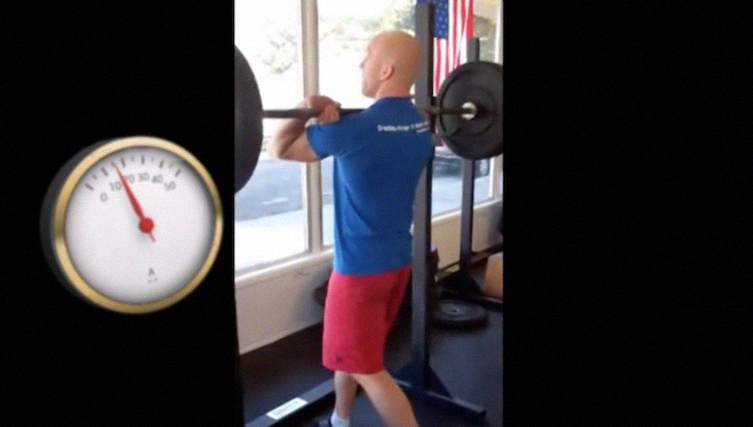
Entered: A 15
